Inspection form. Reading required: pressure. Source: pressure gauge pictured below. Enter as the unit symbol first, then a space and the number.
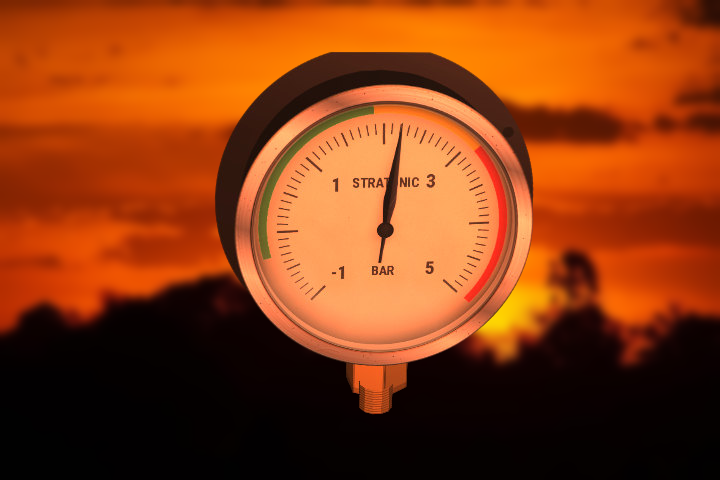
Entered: bar 2.2
